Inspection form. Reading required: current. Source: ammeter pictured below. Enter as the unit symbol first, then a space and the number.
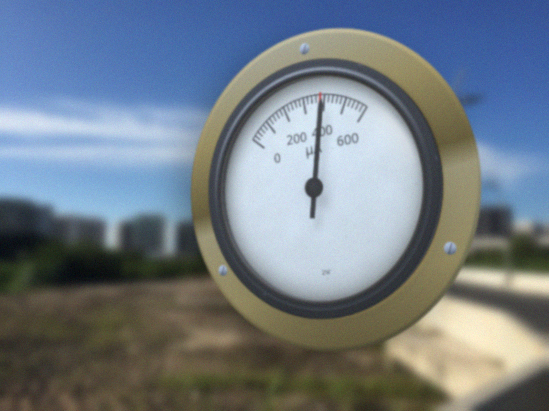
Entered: µA 400
